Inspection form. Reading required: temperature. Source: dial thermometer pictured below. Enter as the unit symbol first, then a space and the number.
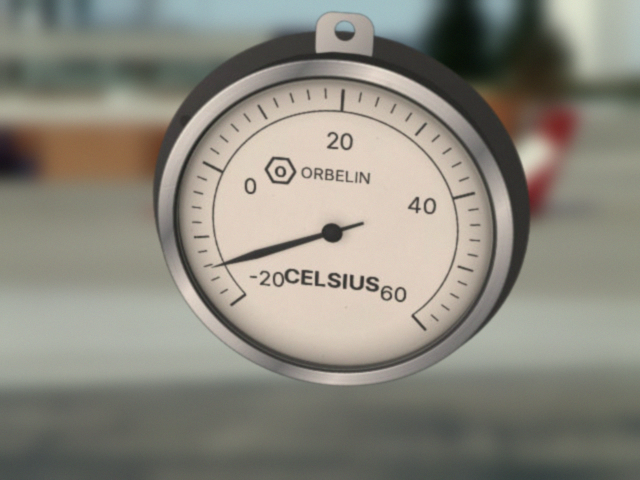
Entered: °C -14
